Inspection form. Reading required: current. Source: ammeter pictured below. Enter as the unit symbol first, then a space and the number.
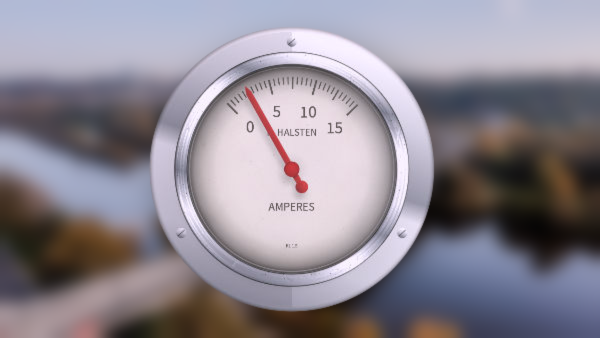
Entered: A 2.5
